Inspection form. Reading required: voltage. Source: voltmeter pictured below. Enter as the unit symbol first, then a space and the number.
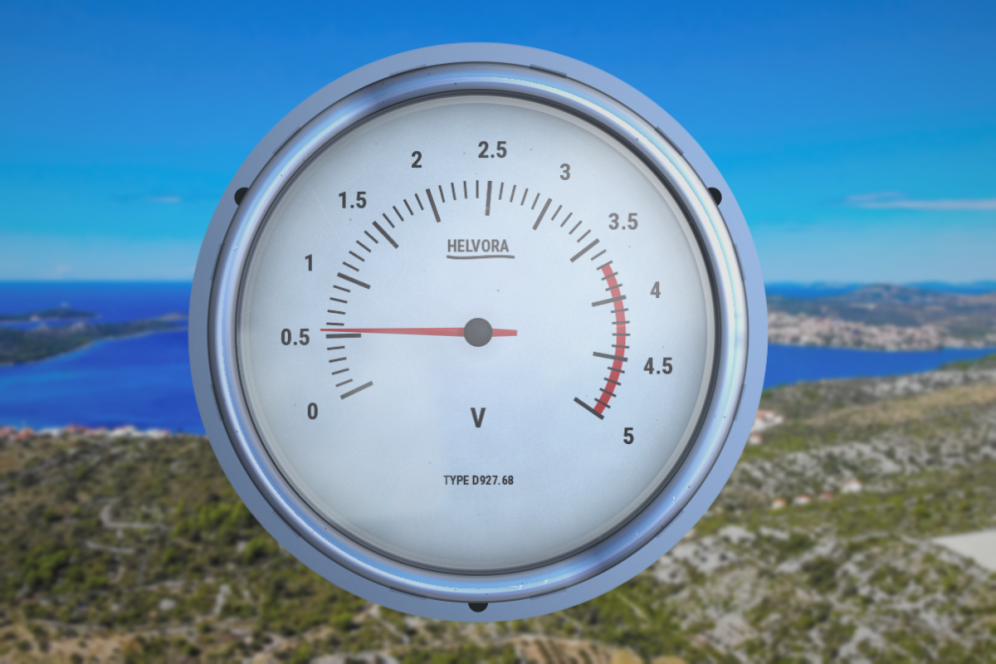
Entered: V 0.55
